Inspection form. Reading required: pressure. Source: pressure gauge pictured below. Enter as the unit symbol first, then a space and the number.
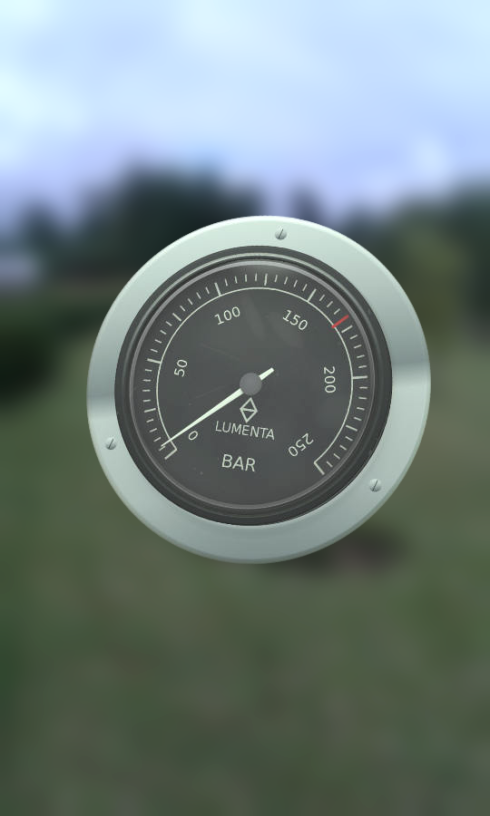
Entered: bar 5
